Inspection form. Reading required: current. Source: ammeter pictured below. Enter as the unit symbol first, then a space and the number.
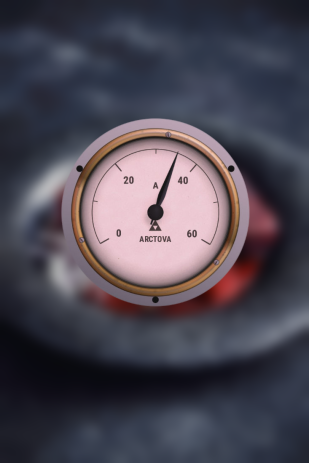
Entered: A 35
